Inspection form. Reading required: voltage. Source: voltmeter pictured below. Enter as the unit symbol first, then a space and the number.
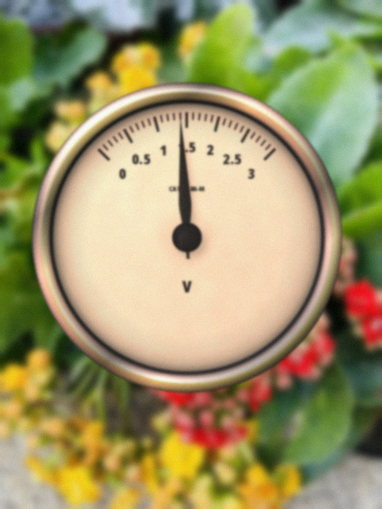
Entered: V 1.4
